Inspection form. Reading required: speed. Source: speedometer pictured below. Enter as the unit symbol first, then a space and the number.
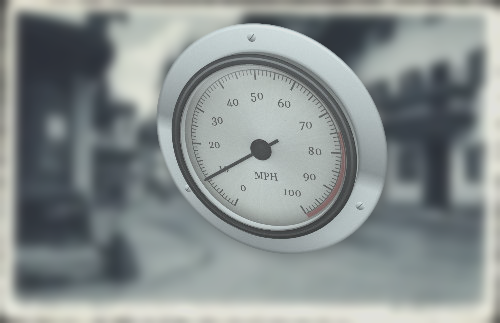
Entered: mph 10
